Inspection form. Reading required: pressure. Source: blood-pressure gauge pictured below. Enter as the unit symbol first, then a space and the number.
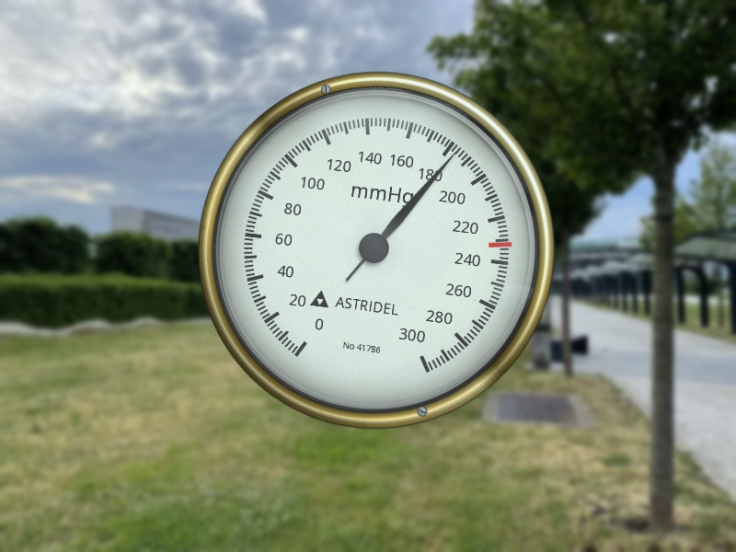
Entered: mmHg 184
